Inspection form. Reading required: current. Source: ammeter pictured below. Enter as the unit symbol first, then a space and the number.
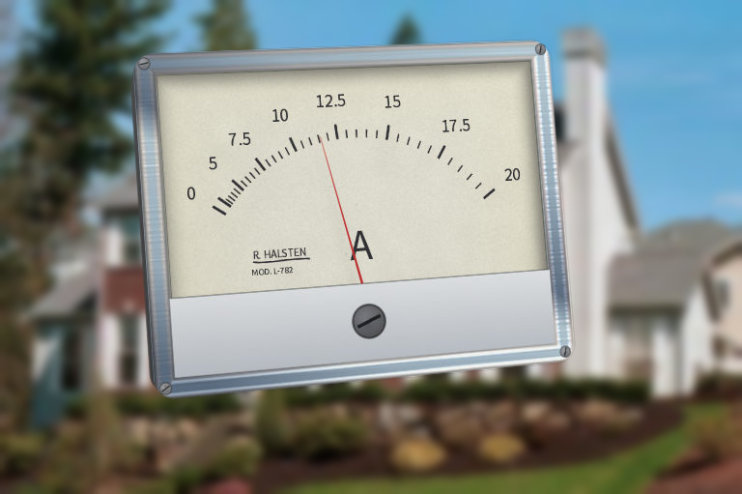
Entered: A 11.5
